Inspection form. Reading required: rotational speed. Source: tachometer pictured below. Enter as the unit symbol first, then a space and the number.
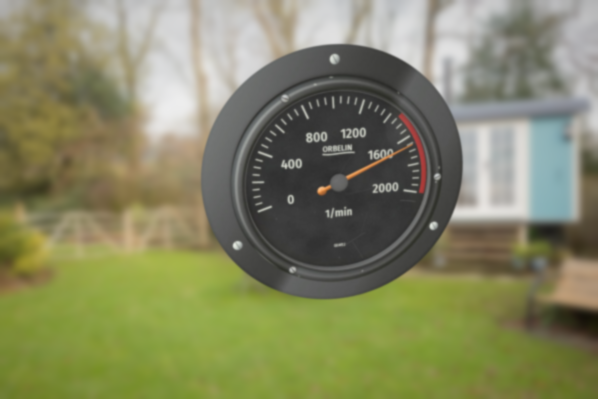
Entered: rpm 1650
